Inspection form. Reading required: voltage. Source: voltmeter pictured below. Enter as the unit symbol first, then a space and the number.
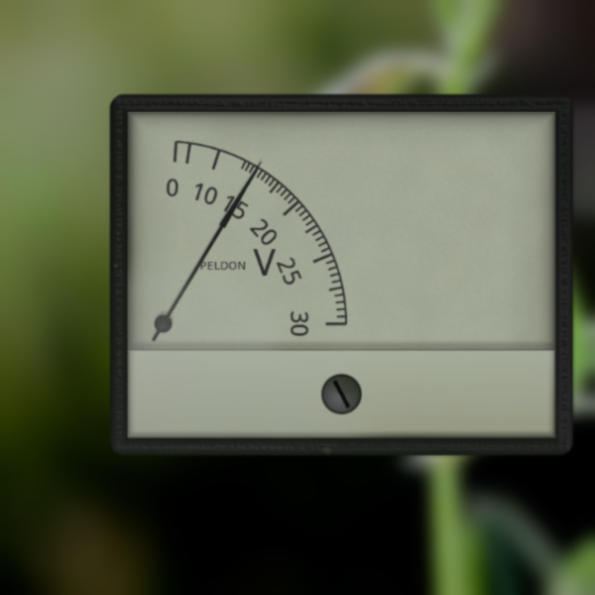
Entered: V 15
